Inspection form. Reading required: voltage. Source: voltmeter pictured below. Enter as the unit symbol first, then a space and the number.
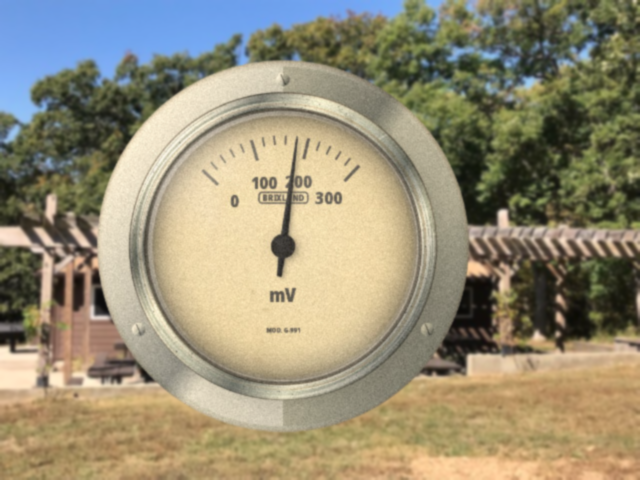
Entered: mV 180
